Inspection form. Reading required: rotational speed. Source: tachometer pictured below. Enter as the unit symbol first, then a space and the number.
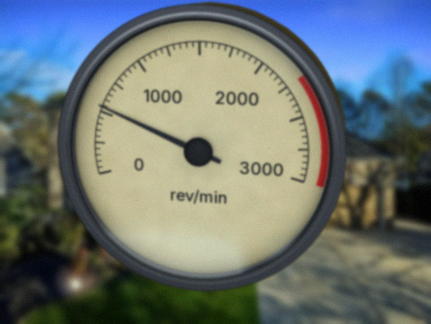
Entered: rpm 550
